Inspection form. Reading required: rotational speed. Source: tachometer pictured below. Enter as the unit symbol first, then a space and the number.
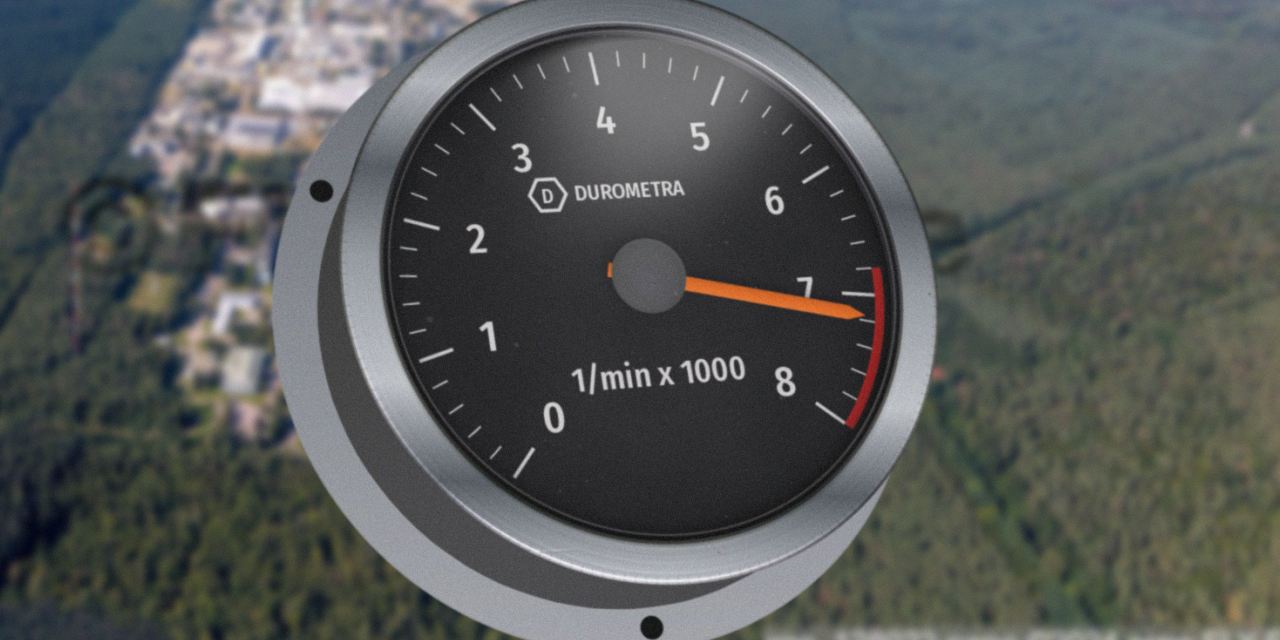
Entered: rpm 7200
